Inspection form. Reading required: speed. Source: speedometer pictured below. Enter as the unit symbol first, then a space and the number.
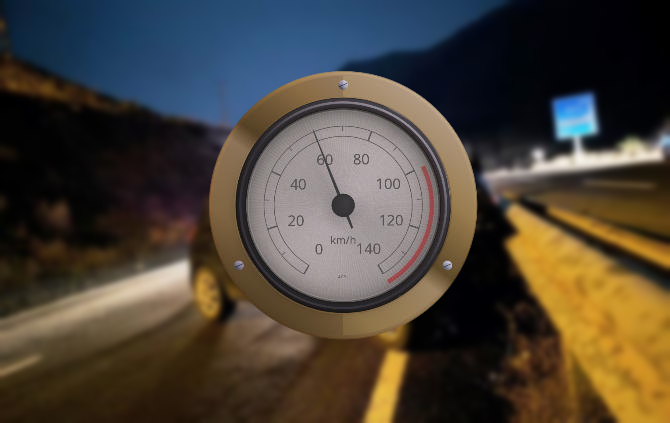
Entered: km/h 60
